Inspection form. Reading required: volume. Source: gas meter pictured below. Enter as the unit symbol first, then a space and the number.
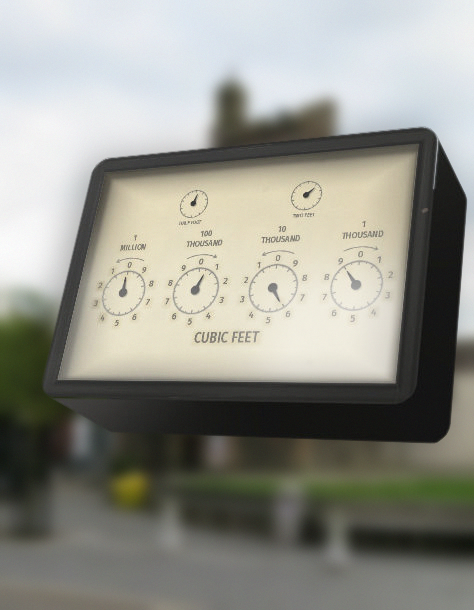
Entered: ft³ 5900
